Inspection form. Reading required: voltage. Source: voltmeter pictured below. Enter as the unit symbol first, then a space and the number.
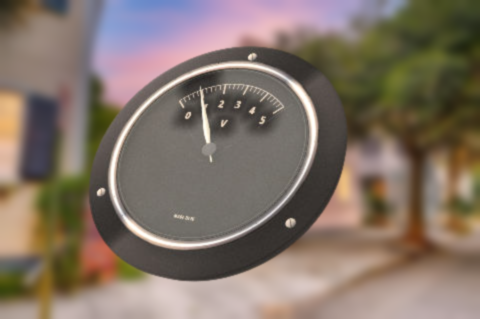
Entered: V 1
